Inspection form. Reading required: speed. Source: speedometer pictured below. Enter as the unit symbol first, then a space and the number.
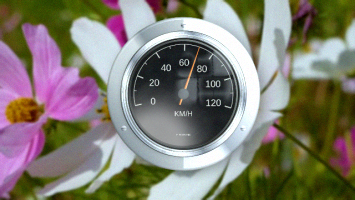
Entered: km/h 70
